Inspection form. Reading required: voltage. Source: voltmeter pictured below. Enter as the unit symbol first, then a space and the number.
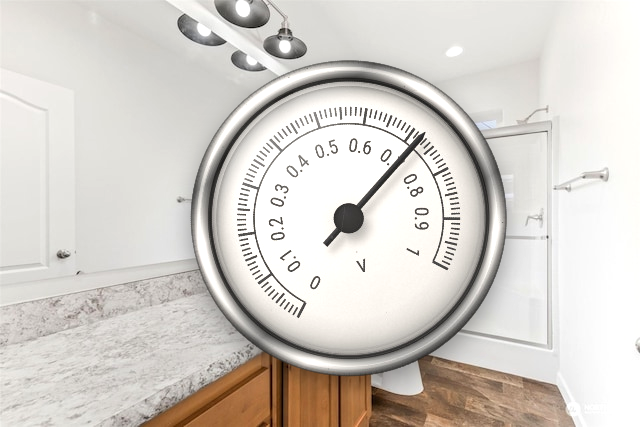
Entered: V 0.72
